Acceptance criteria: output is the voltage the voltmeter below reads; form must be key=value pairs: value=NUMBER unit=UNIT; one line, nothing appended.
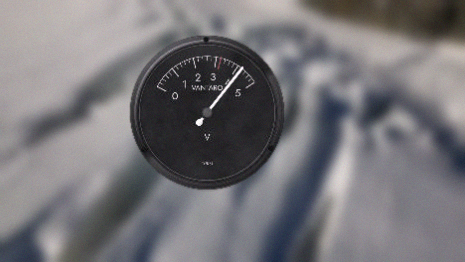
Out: value=4.2 unit=V
